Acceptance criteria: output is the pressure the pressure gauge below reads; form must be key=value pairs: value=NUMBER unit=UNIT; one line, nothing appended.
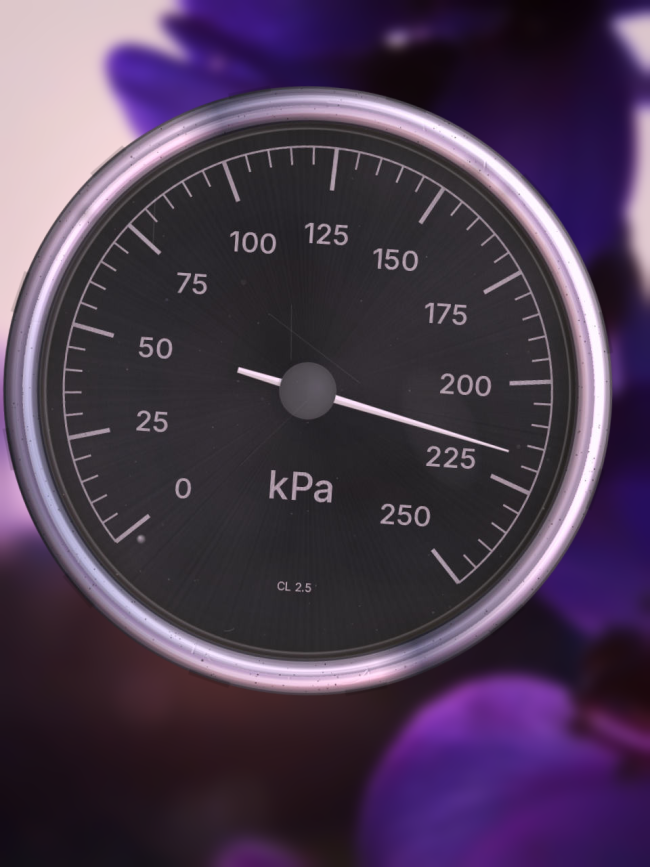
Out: value=217.5 unit=kPa
